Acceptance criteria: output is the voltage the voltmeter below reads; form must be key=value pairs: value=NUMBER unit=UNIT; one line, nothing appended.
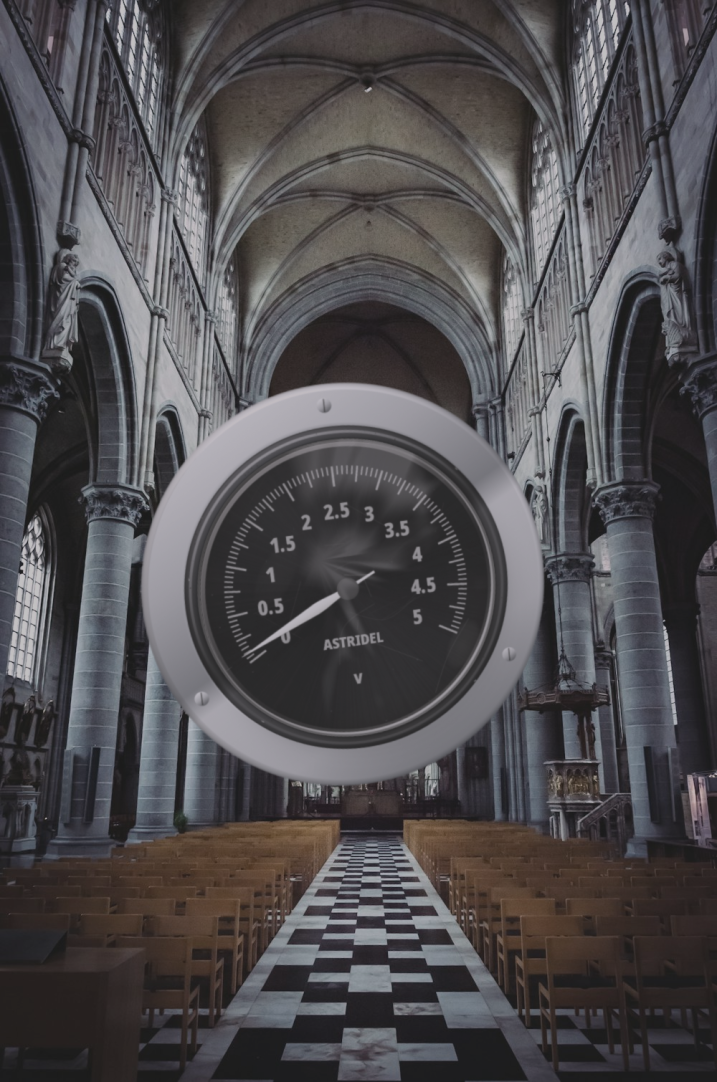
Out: value=0.1 unit=V
